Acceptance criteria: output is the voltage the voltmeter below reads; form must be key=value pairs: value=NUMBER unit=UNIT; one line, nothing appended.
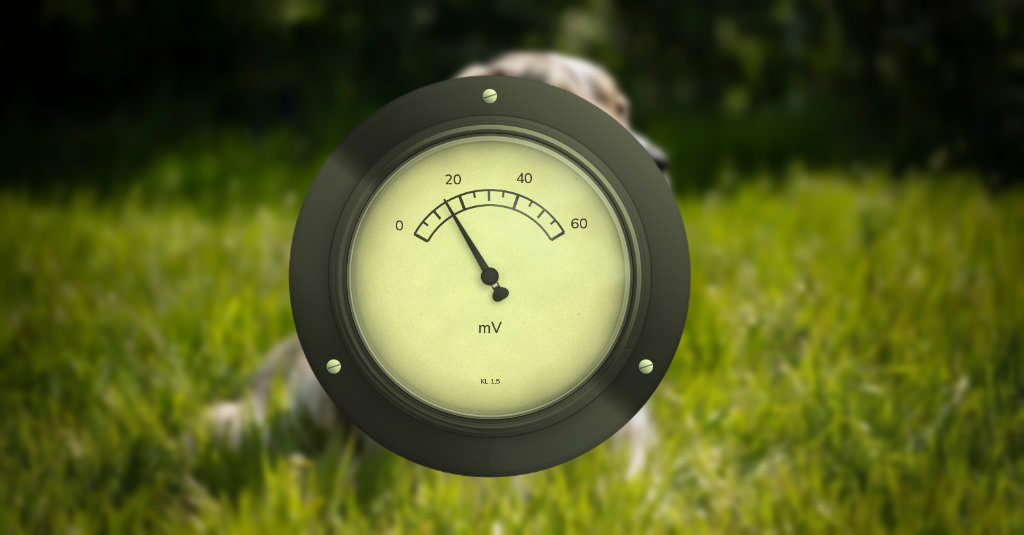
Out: value=15 unit=mV
